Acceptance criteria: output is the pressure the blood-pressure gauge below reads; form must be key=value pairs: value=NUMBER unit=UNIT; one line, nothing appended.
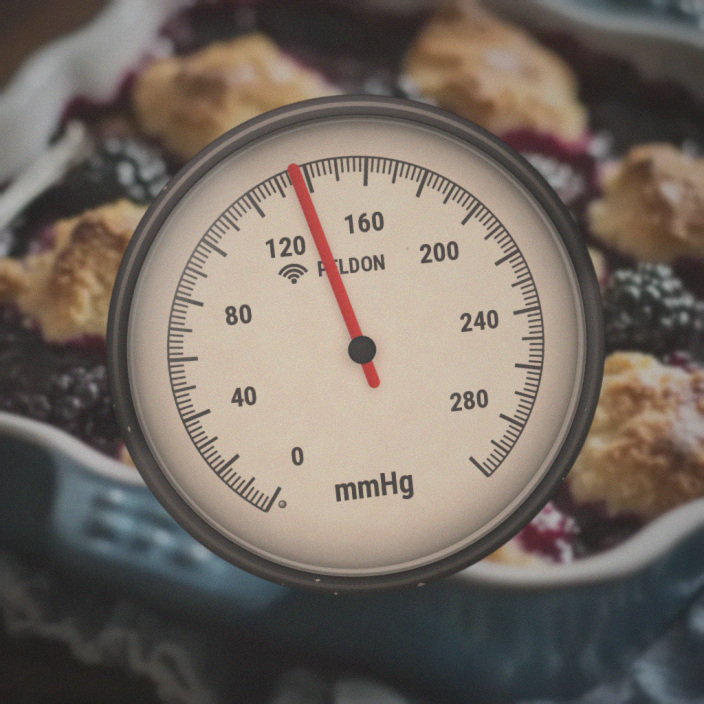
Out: value=136 unit=mmHg
